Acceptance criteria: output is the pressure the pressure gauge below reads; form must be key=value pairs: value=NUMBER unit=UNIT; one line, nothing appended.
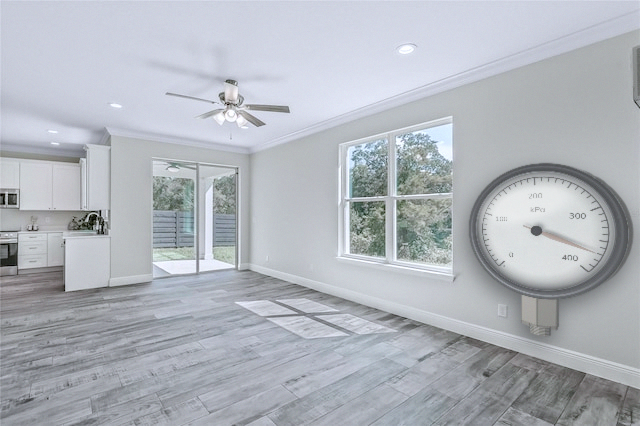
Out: value=370 unit=kPa
